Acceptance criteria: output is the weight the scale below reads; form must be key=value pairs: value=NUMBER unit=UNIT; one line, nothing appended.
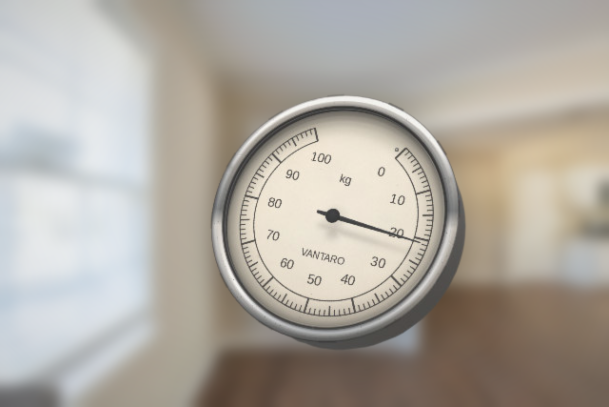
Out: value=21 unit=kg
